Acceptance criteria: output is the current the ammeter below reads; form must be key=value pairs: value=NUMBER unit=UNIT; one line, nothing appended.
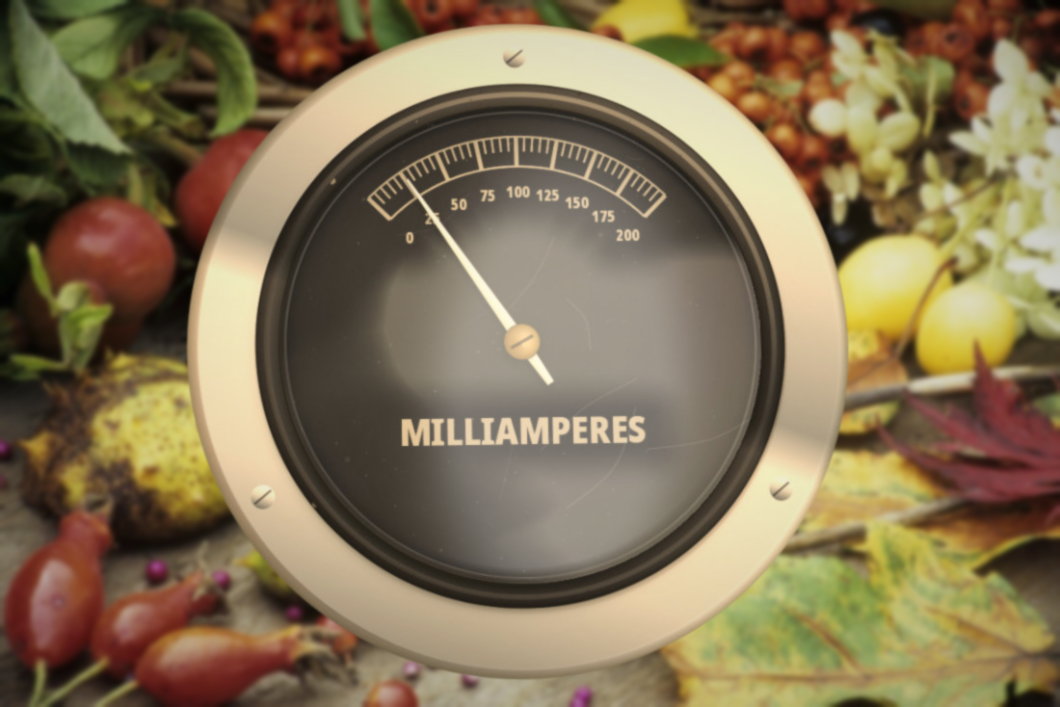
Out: value=25 unit=mA
